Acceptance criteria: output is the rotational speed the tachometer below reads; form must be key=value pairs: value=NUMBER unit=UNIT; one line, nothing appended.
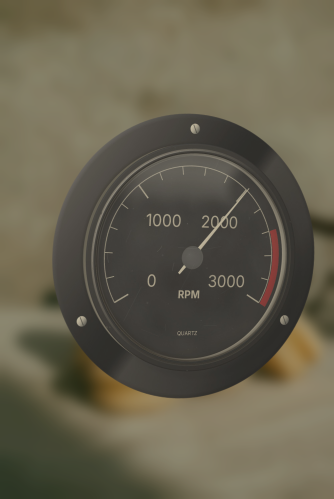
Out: value=2000 unit=rpm
